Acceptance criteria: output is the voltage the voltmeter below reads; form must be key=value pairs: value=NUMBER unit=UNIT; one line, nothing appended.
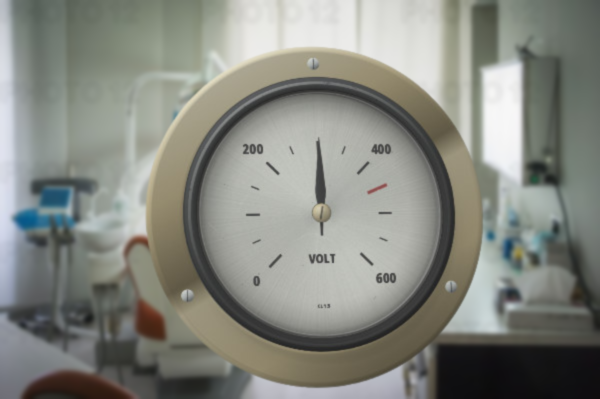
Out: value=300 unit=V
